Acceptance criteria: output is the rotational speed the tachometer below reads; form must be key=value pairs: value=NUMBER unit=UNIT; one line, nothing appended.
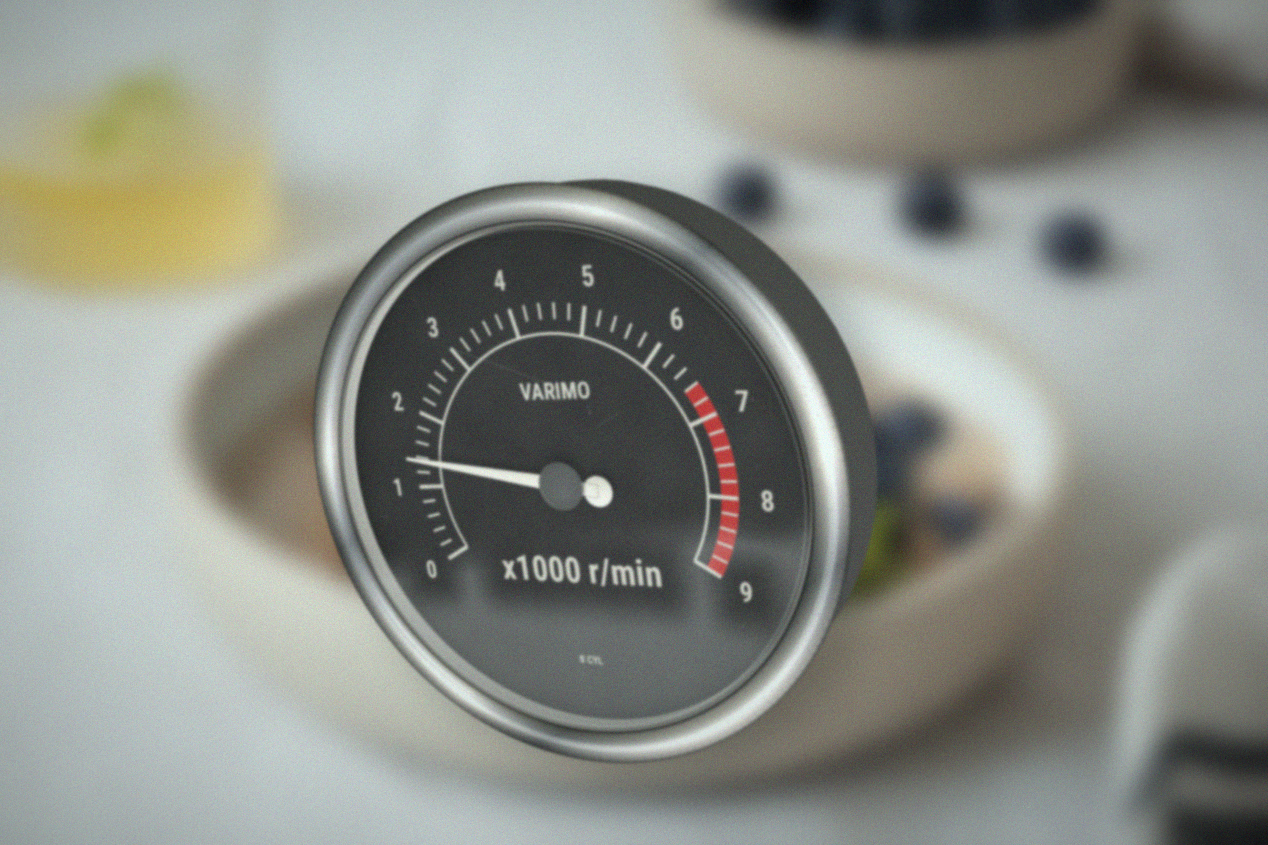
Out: value=1400 unit=rpm
